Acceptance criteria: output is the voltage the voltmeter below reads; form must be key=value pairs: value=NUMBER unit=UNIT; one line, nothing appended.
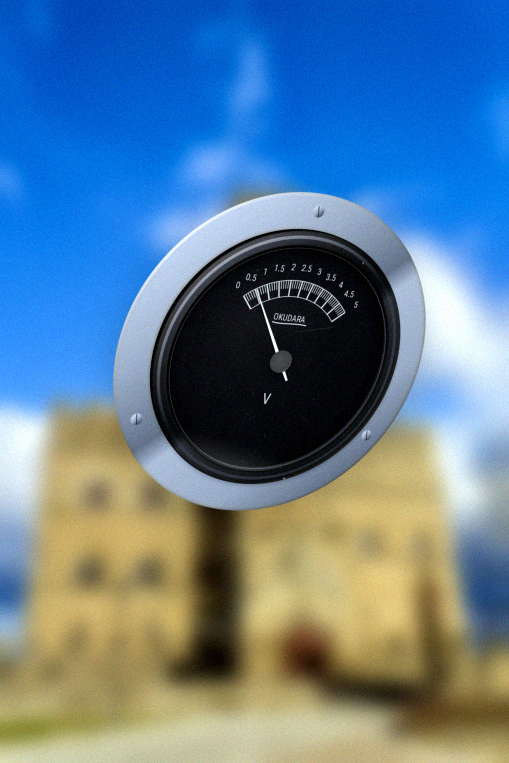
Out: value=0.5 unit=V
